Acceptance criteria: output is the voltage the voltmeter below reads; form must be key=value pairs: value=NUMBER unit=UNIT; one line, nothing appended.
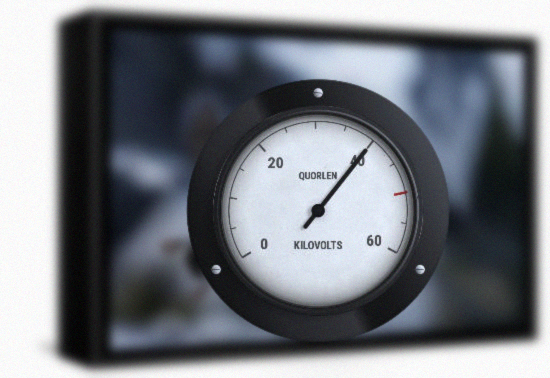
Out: value=40 unit=kV
